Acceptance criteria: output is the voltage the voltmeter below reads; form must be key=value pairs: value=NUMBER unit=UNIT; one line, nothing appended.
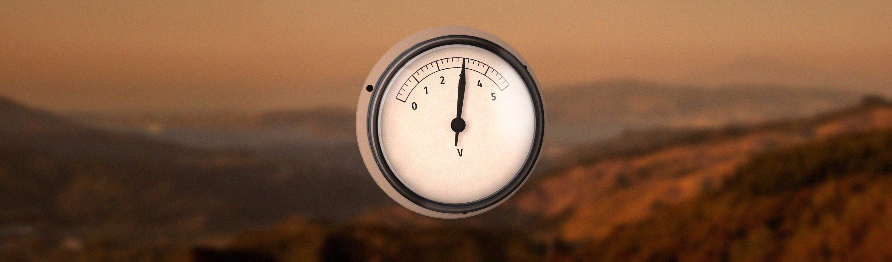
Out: value=3 unit=V
